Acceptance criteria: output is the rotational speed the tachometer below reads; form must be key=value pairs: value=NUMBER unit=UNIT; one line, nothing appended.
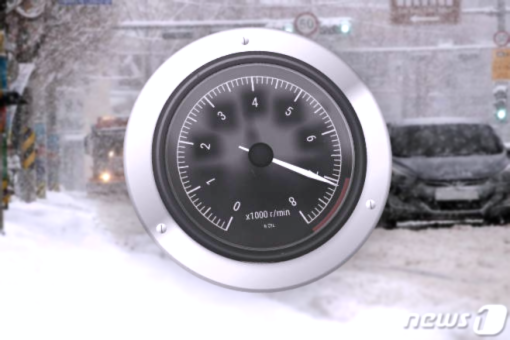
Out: value=7100 unit=rpm
